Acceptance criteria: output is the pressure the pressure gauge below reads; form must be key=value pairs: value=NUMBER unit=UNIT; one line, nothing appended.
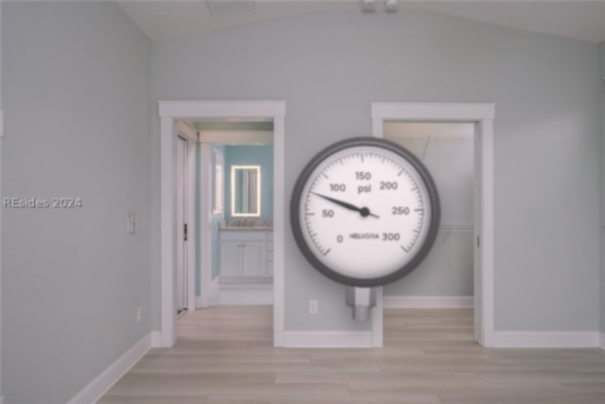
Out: value=75 unit=psi
